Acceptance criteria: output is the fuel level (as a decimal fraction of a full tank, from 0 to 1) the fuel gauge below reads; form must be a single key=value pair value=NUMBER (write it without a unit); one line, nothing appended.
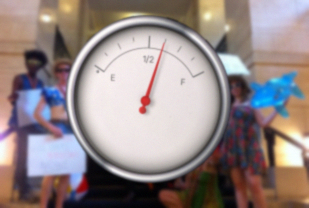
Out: value=0.625
